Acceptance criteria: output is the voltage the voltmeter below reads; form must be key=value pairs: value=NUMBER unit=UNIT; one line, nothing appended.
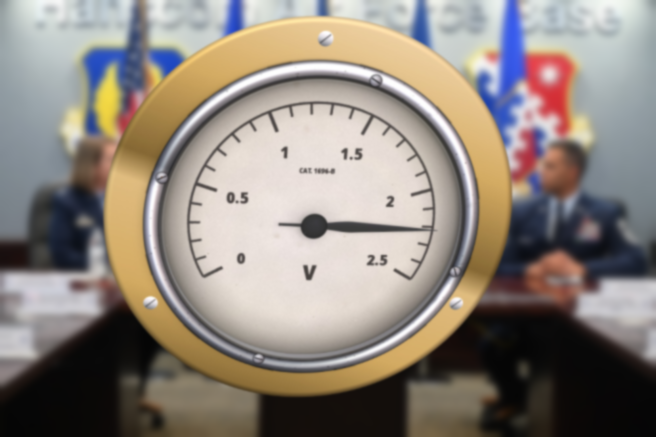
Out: value=2.2 unit=V
